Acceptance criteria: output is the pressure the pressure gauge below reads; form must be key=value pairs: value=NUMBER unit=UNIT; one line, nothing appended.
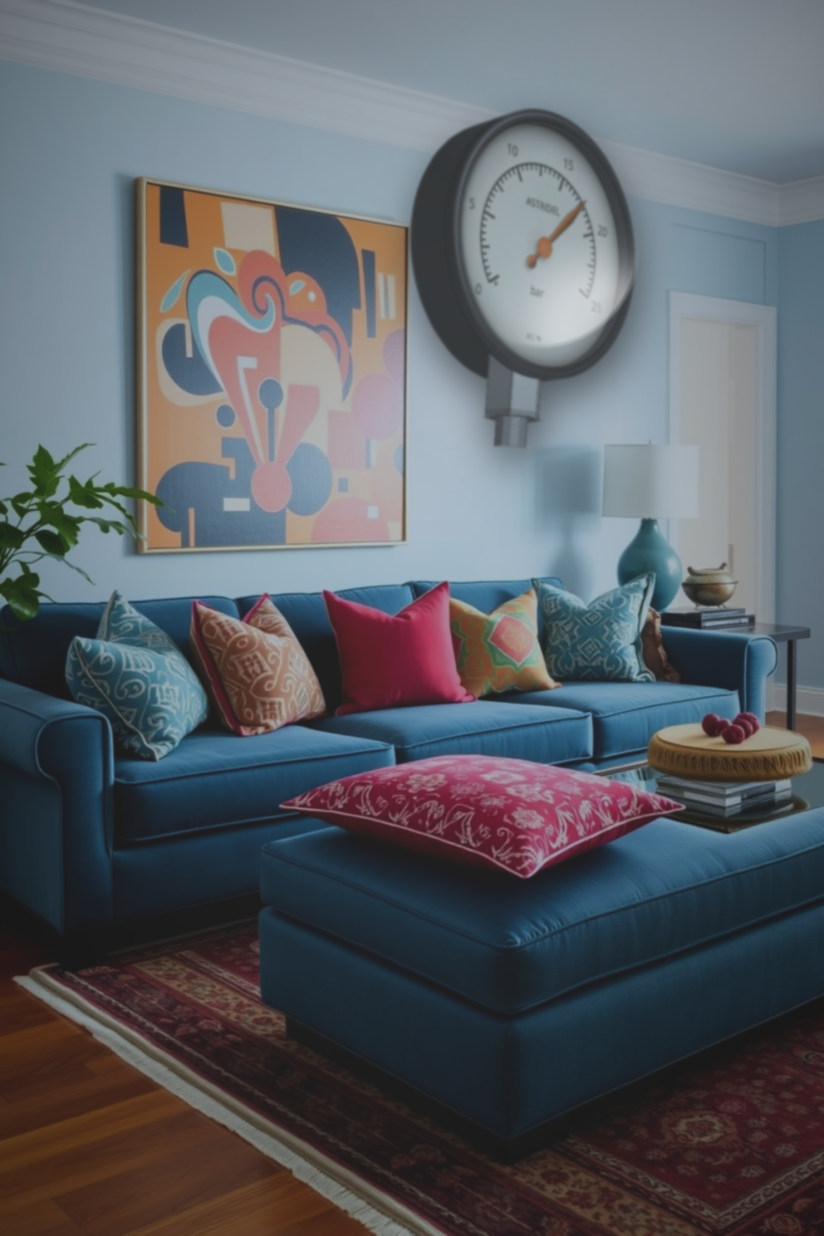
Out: value=17.5 unit=bar
